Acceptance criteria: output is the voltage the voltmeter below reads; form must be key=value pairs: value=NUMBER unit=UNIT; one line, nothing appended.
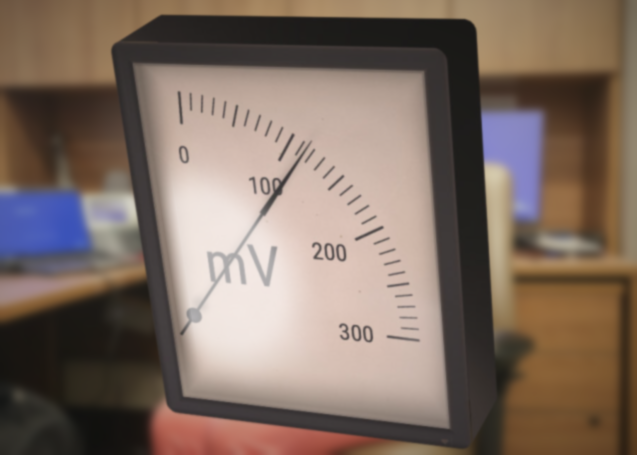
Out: value=115 unit=mV
